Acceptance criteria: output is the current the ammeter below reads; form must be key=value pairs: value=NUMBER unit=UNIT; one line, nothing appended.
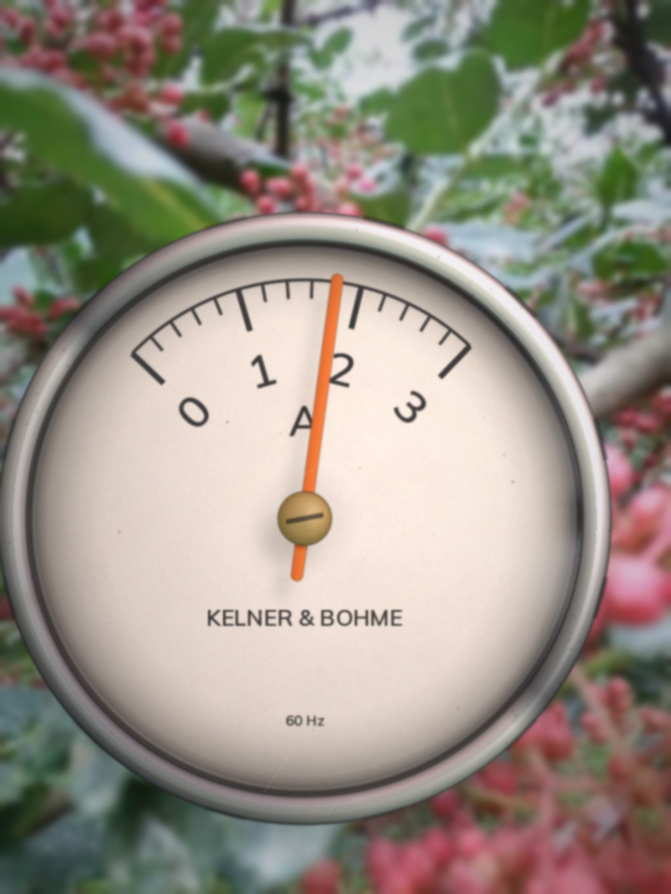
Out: value=1.8 unit=A
